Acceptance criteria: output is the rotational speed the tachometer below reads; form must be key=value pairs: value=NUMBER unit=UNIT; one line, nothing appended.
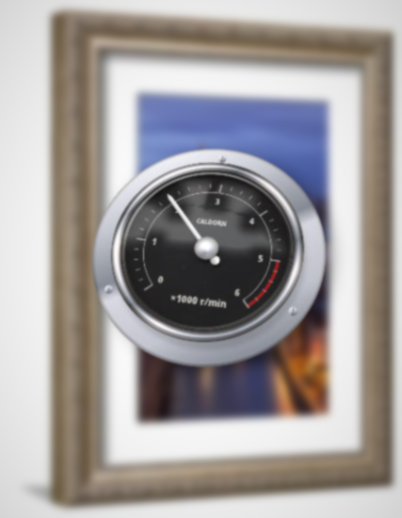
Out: value=2000 unit=rpm
